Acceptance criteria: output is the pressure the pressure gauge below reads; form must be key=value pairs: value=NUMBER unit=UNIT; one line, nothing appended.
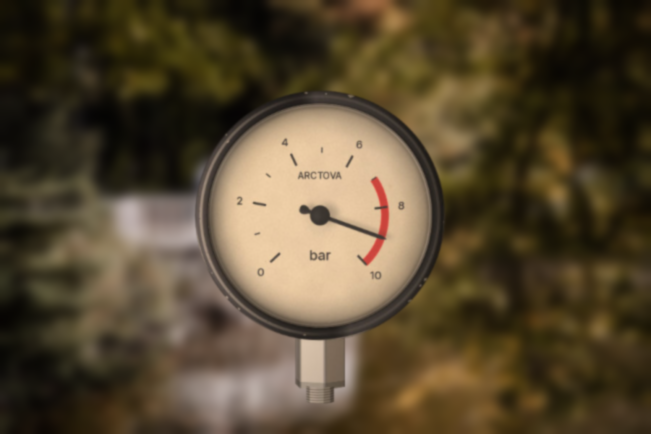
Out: value=9 unit=bar
